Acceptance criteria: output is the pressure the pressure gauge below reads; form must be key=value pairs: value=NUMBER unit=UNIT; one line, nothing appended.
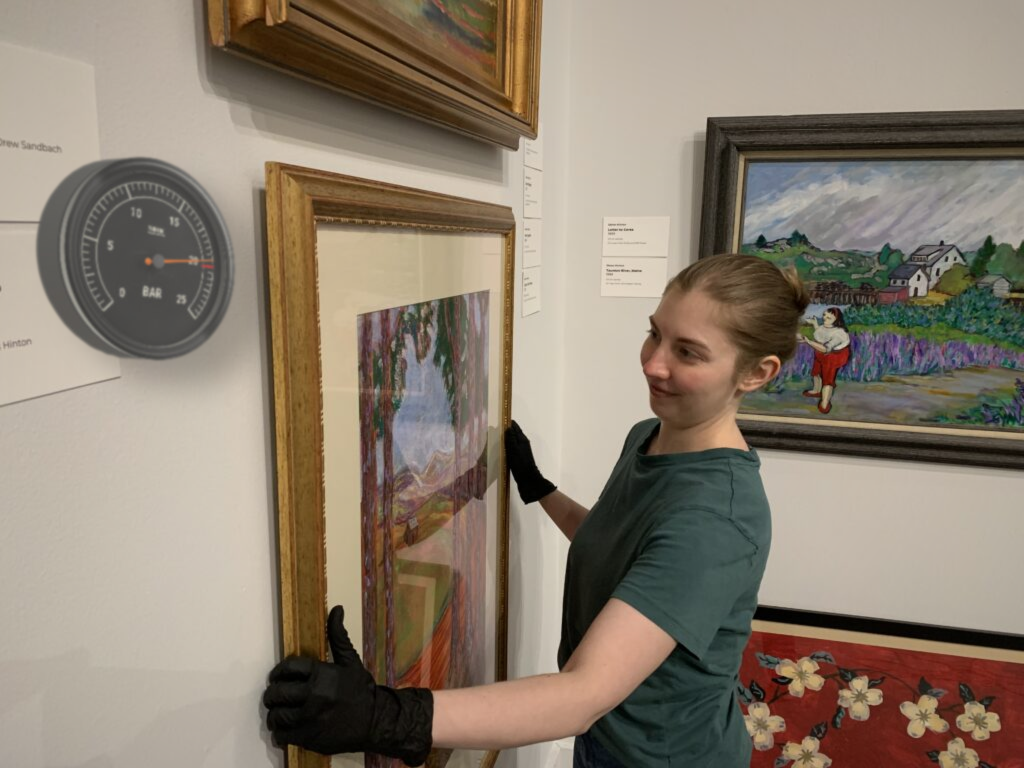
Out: value=20 unit=bar
